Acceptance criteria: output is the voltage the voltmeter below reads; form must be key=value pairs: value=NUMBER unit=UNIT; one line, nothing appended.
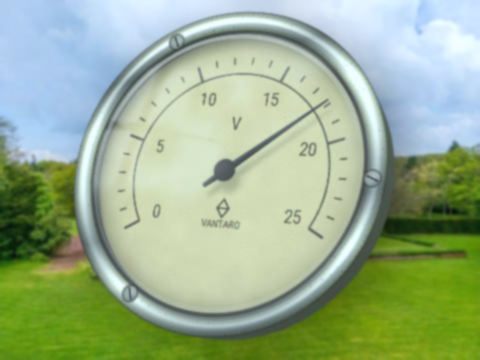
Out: value=18 unit=V
